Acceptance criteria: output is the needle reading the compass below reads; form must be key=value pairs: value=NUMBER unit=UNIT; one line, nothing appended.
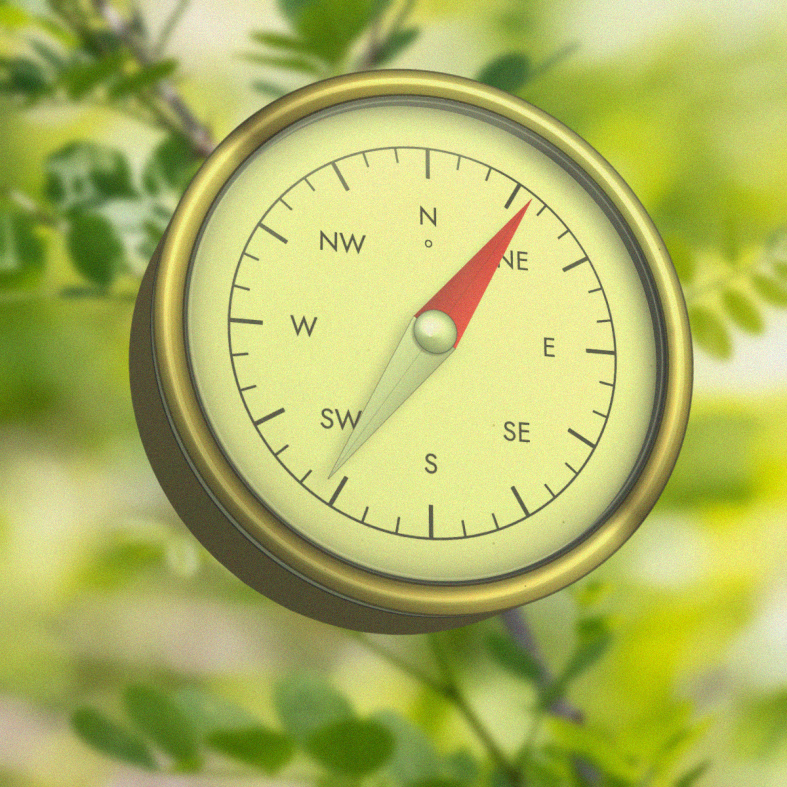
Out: value=35 unit=°
